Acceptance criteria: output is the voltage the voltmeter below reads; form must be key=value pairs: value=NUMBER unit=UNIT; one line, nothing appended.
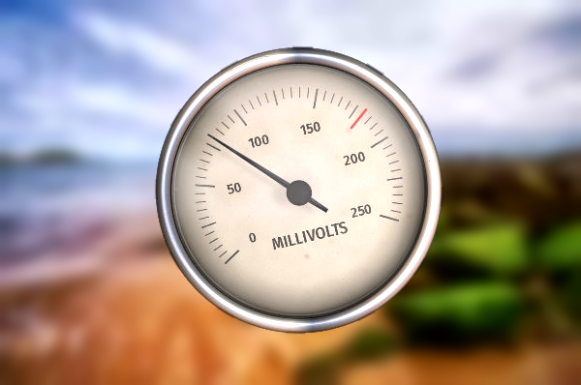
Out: value=80 unit=mV
